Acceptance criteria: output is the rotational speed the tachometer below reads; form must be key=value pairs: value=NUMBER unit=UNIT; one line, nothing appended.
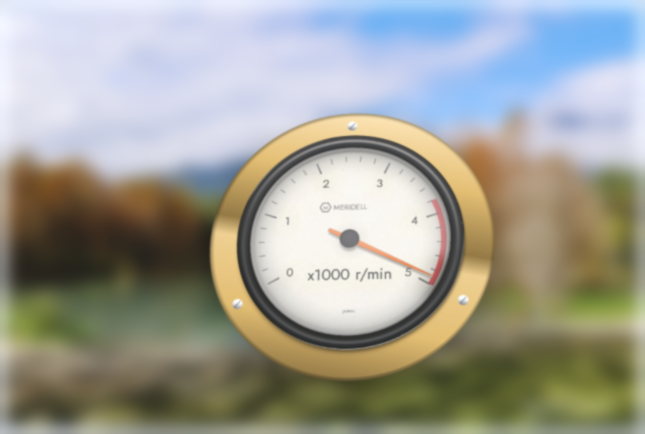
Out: value=4900 unit=rpm
